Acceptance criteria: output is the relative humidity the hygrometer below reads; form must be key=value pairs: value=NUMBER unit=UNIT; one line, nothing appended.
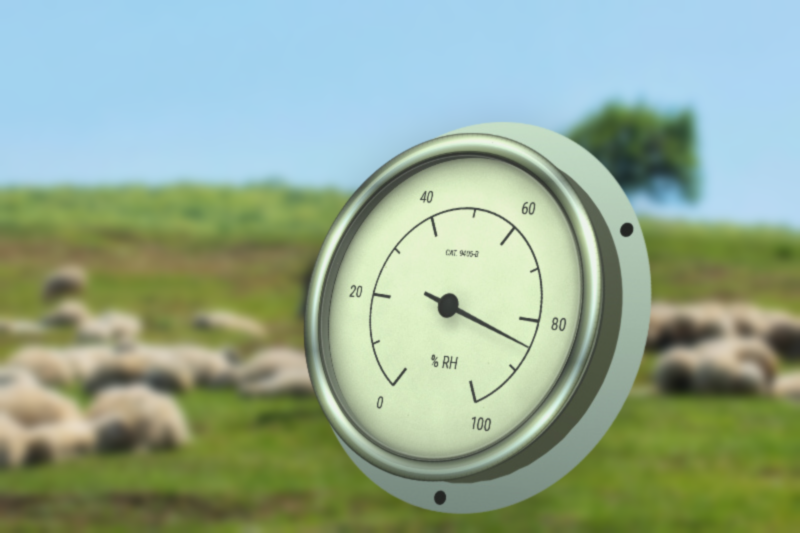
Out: value=85 unit=%
